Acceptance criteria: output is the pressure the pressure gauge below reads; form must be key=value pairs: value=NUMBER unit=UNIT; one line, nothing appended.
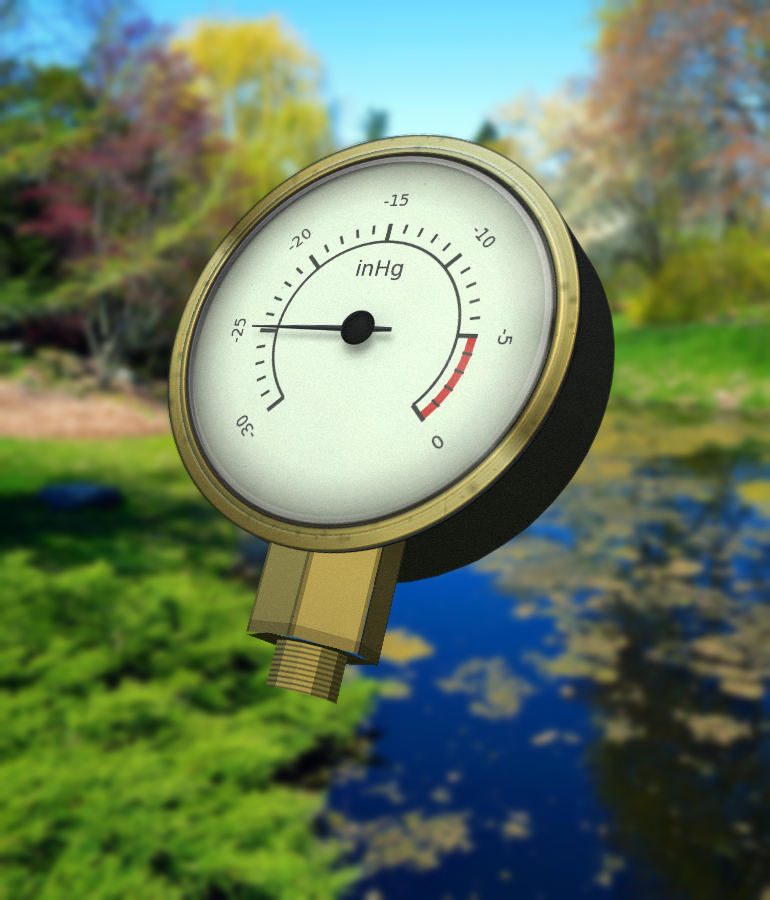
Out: value=-25 unit=inHg
